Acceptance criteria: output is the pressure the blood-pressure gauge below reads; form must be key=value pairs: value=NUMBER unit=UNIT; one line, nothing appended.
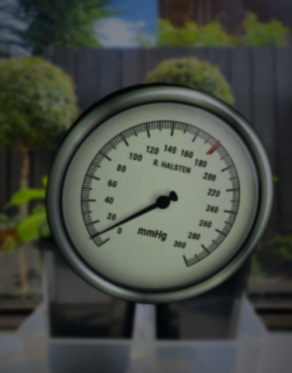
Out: value=10 unit=mmHg
